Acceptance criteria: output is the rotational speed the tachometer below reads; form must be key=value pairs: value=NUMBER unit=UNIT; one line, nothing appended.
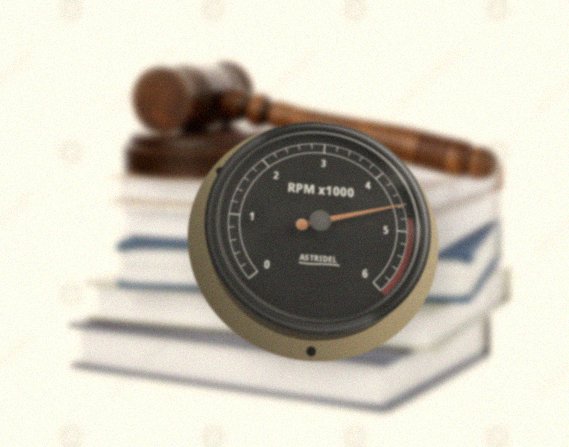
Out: value=4600 unit=rpm
